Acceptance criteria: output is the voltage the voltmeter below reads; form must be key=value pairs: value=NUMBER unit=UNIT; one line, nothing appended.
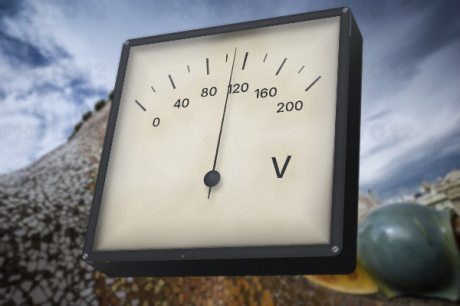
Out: value=110 unit=V
